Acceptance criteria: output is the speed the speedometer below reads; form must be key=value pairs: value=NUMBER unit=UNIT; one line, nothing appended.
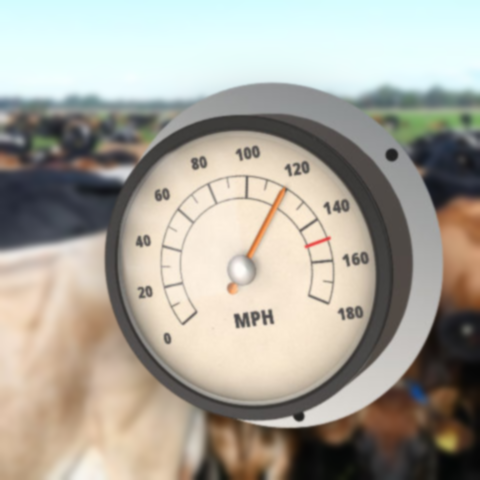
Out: value=120 unit=mph
